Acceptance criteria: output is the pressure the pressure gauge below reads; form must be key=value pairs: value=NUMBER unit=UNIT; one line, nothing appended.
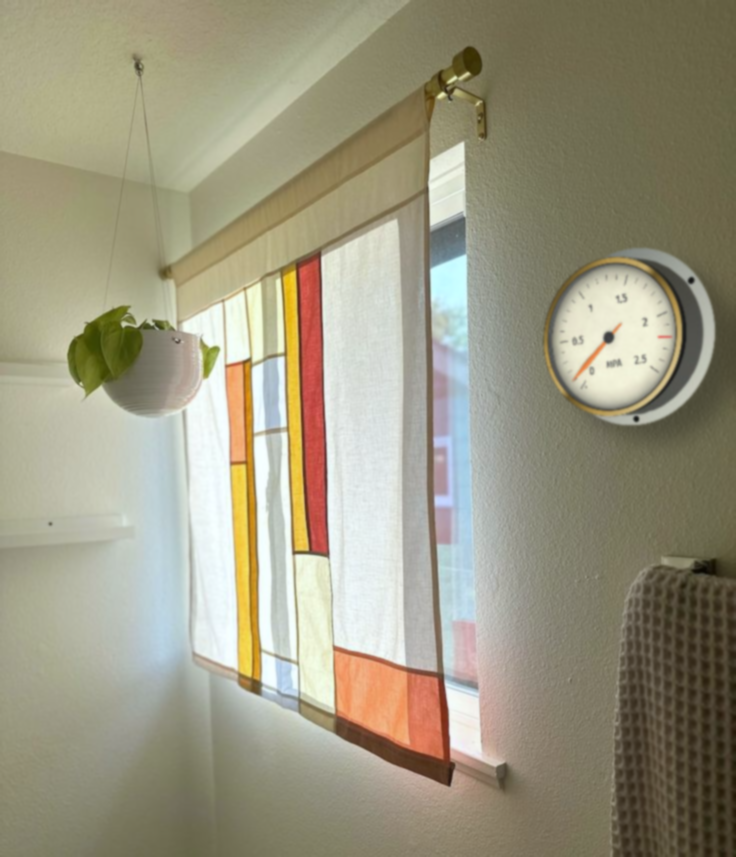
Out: value=0.1 unit=MPa
